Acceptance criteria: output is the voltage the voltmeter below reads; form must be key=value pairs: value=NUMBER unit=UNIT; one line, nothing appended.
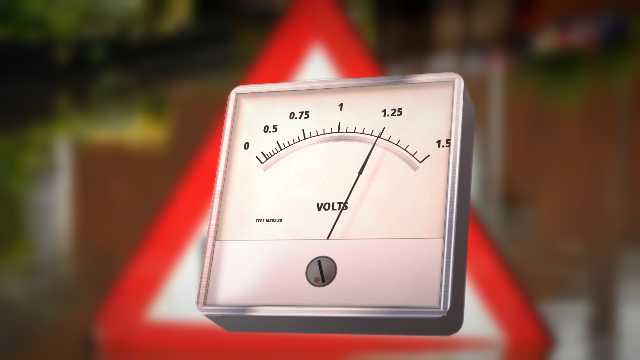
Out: value=1.25 unit=V
